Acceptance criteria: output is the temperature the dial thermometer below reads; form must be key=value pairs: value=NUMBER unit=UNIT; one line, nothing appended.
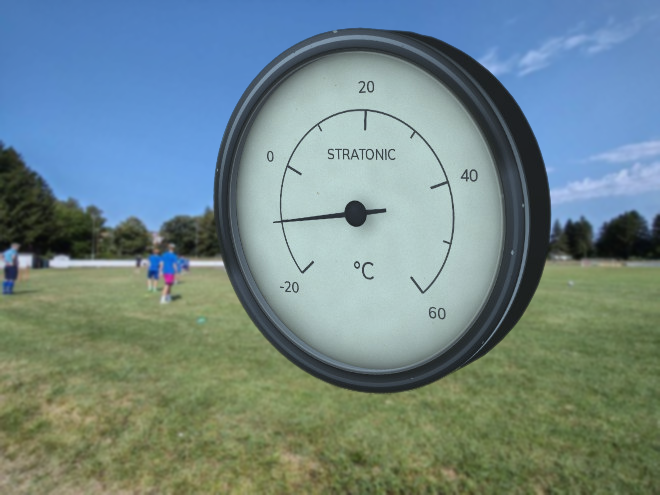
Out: value=-10 unit=°C
